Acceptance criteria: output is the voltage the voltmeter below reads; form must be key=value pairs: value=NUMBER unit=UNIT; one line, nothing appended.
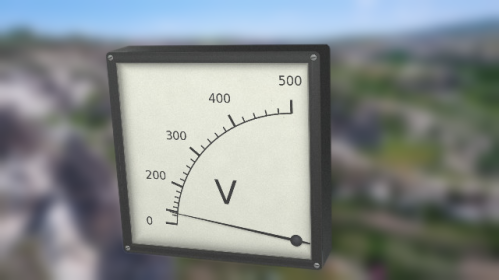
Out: value=100 unit=V
